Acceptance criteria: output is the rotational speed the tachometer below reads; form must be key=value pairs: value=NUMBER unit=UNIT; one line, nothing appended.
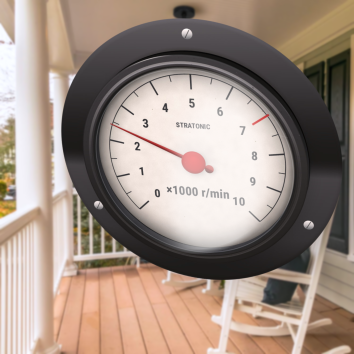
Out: value=2500 unit=rpm
